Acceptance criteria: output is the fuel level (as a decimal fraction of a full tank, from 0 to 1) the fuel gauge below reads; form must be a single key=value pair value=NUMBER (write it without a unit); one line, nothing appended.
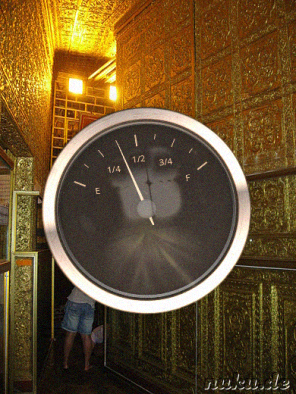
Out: value=0.375
